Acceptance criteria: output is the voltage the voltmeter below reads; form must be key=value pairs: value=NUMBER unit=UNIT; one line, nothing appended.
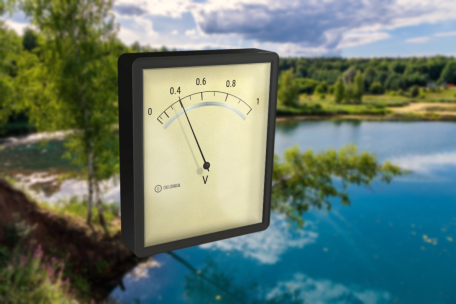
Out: value=0.4 unit=V
